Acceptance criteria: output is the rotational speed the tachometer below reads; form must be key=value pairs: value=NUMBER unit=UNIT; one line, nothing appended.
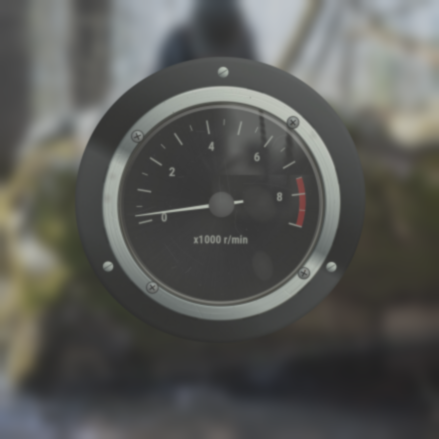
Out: value=250 unit=rpm
